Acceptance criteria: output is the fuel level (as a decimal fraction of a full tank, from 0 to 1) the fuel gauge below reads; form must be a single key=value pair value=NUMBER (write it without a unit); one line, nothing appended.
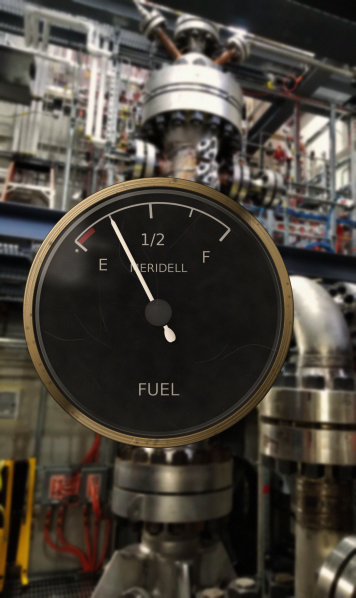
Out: value=0.25
